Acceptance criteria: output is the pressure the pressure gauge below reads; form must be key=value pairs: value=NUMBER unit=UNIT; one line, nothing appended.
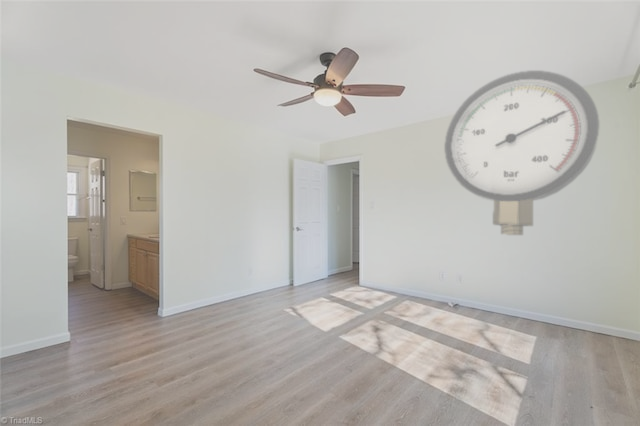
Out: value=300 unit=bar
